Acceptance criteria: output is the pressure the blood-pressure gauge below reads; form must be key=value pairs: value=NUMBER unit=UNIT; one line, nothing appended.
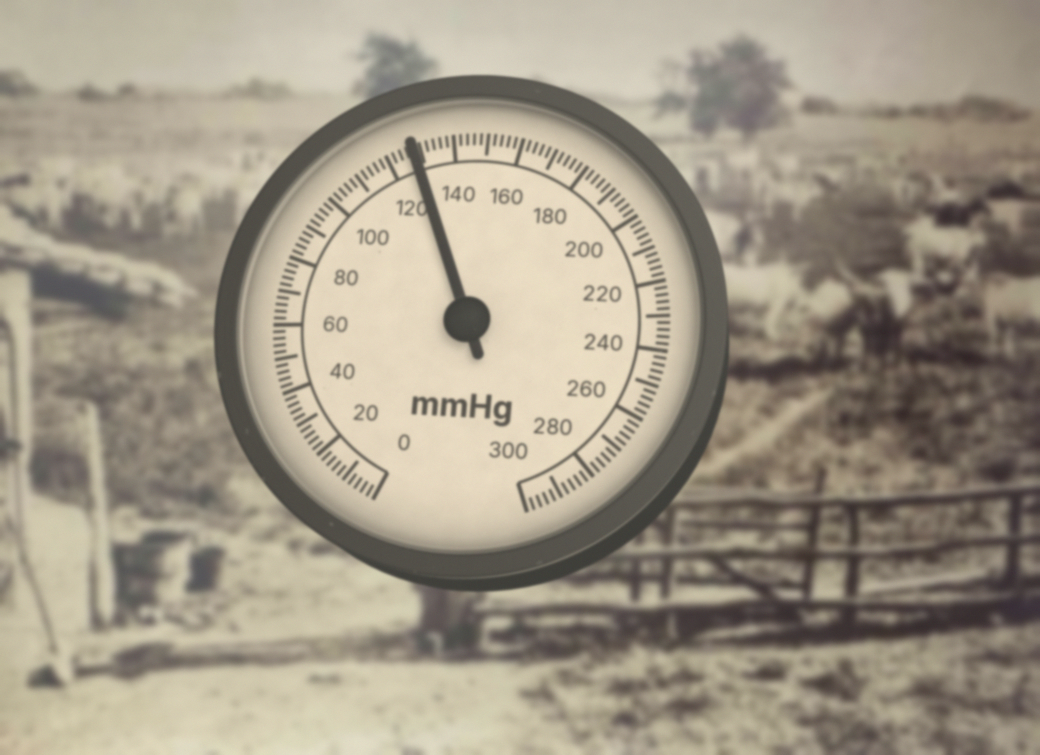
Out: value=128 unit=mmHg
